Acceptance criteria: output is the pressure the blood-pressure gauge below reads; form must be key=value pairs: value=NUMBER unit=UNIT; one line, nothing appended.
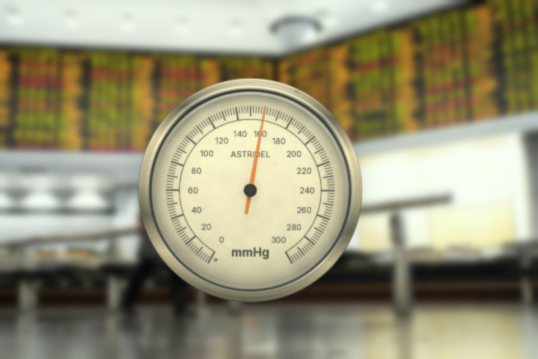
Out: value=160 unit=mmHg
